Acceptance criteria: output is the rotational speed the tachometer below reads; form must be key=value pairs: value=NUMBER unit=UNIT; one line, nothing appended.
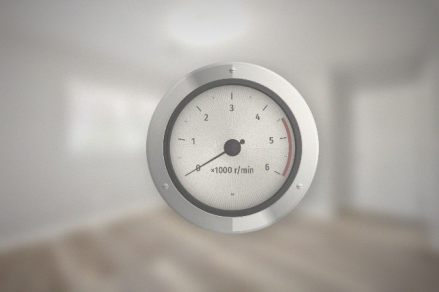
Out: value=0 unit=rpm
